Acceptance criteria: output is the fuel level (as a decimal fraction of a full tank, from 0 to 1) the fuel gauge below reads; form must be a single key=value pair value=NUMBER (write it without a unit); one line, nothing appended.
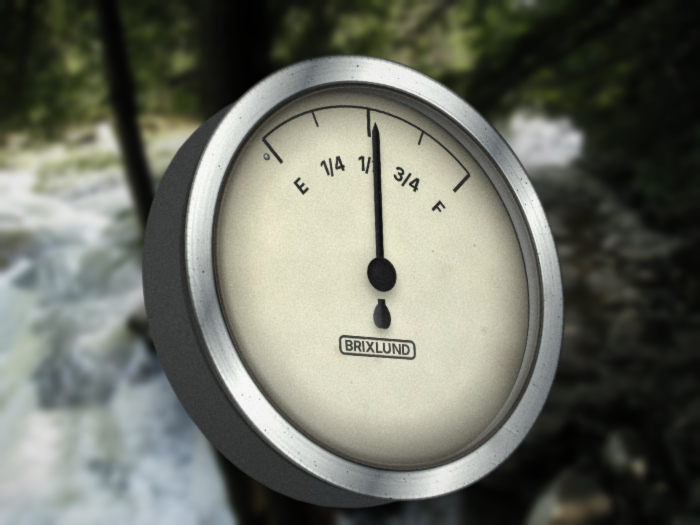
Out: value=0.5
